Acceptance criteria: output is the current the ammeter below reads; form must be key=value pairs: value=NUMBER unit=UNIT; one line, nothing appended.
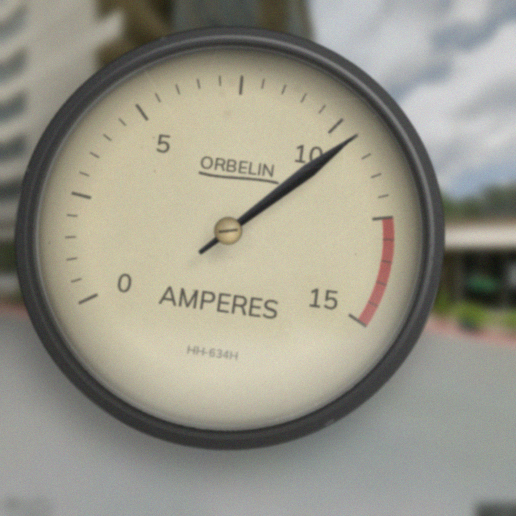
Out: value=10.5 unit=A
